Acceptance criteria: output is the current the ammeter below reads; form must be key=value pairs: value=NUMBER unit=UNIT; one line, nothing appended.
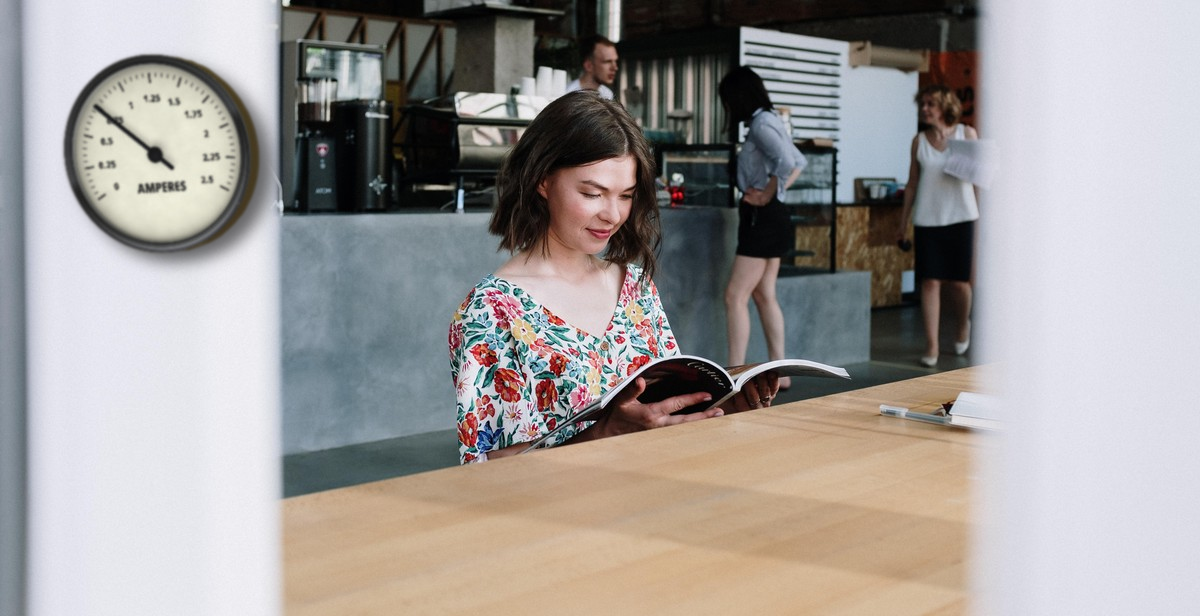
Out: value=0.75 unit=A
